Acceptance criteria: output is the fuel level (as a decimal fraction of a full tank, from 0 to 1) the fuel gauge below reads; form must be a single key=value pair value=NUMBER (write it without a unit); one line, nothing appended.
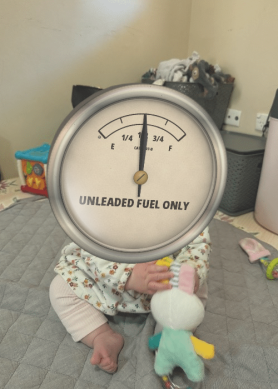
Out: value=0.5
